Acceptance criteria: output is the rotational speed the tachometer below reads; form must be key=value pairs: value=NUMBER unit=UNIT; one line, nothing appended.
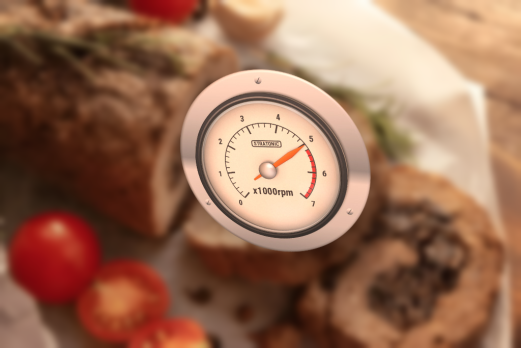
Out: value=5000 unit=rpm
